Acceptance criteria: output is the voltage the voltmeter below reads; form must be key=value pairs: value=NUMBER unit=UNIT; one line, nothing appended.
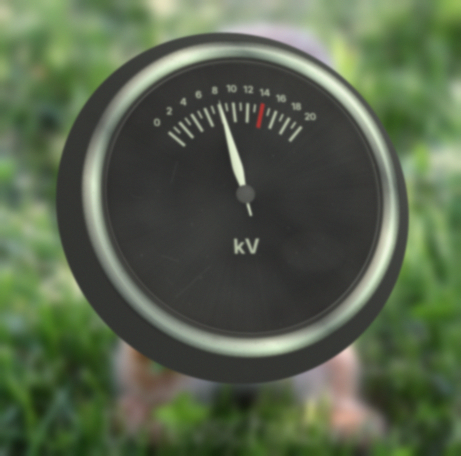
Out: value=8 unit=kV
